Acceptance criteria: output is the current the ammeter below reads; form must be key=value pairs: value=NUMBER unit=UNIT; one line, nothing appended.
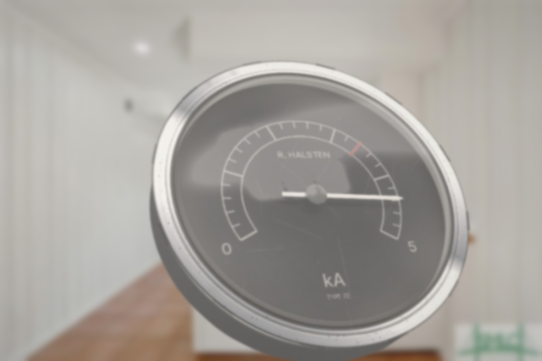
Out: value=4.4 unit=kA
